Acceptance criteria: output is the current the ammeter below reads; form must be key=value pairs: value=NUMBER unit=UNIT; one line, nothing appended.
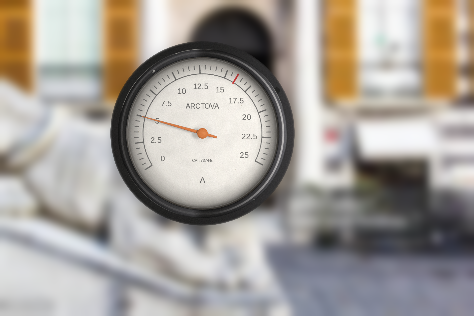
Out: value=5 unit=A
